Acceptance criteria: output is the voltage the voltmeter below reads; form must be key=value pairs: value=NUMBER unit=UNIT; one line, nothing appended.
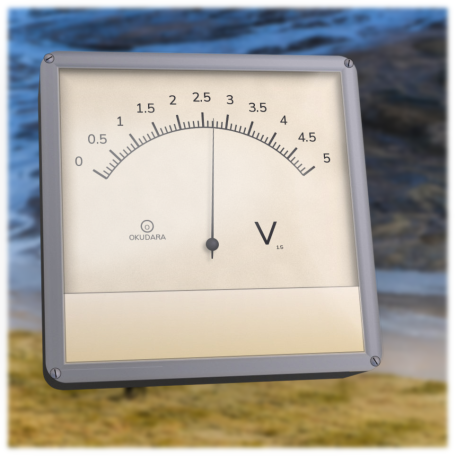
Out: value=2.7 unit=V
